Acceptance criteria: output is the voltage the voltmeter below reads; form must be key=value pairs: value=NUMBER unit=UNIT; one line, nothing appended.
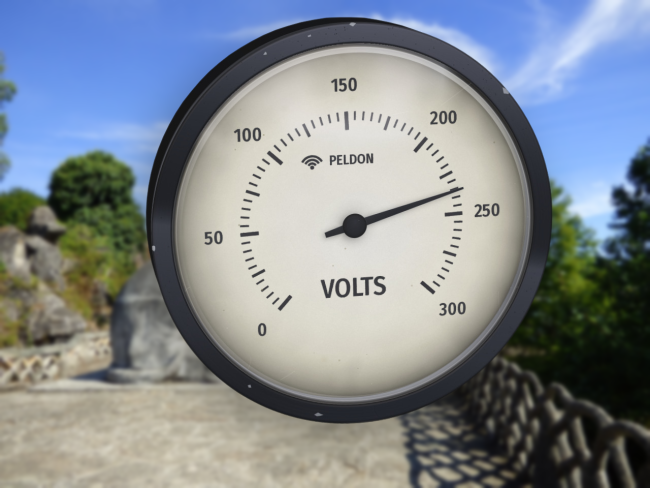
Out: value=235 unit=V
